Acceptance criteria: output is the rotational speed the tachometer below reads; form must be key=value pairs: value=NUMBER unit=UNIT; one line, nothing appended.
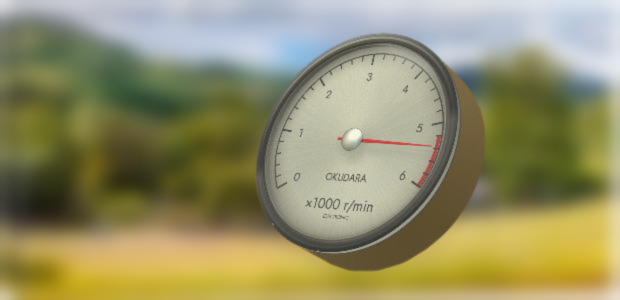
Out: value=5400 unit=rpm
